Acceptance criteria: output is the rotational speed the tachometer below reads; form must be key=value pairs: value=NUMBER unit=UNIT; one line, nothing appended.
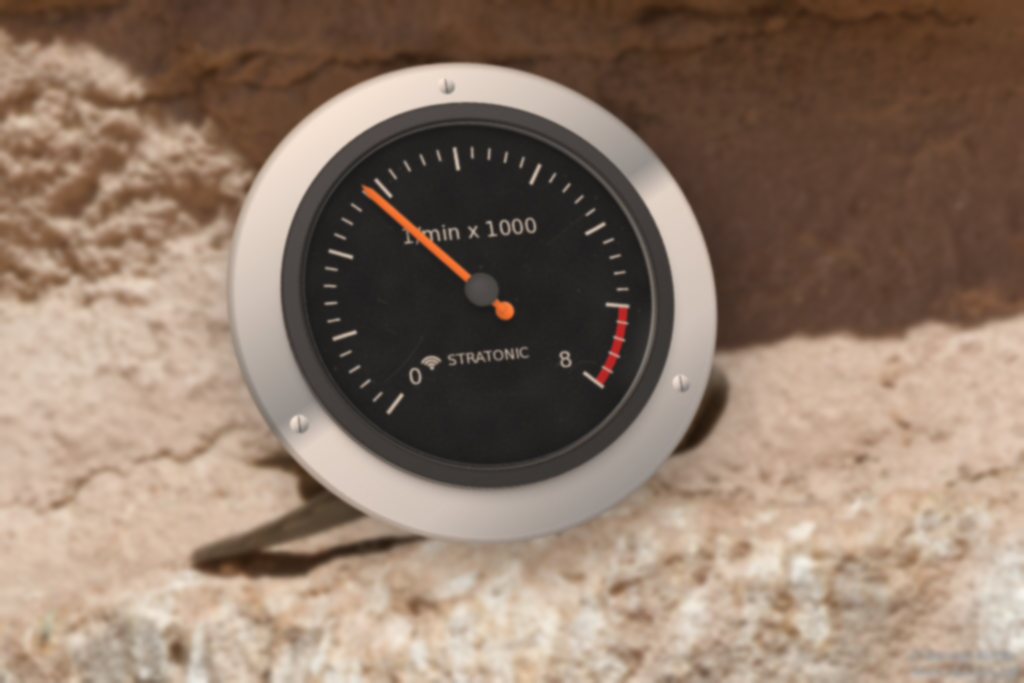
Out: value=2800 unit=rpm
